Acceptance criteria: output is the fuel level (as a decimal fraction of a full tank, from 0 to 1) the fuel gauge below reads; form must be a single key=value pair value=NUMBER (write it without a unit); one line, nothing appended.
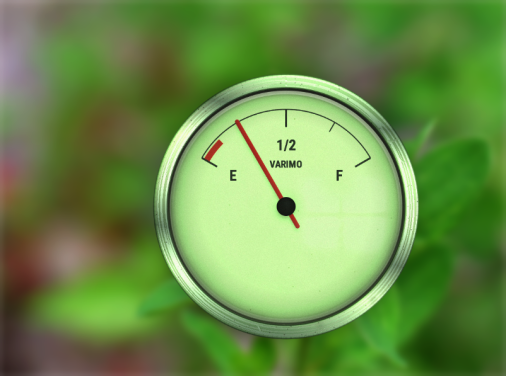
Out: value=0.25
